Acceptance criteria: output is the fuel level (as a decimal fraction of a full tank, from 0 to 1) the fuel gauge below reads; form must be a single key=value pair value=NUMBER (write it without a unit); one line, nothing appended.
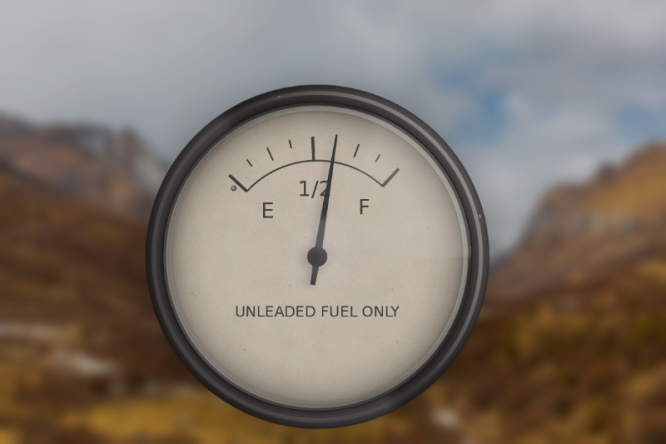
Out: value=0.625
